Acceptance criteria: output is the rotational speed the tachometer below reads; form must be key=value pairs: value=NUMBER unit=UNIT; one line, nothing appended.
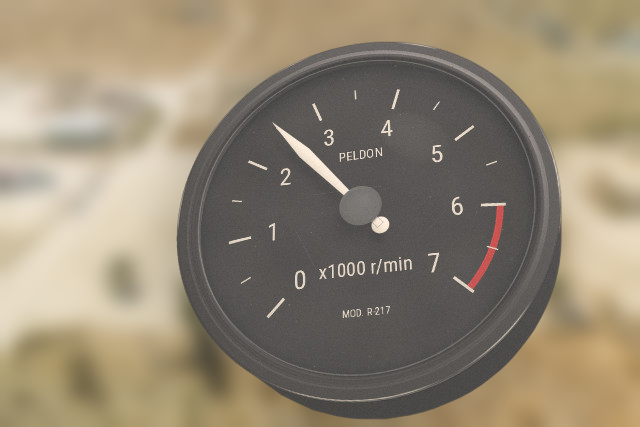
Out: value=2500 unit=rpm
